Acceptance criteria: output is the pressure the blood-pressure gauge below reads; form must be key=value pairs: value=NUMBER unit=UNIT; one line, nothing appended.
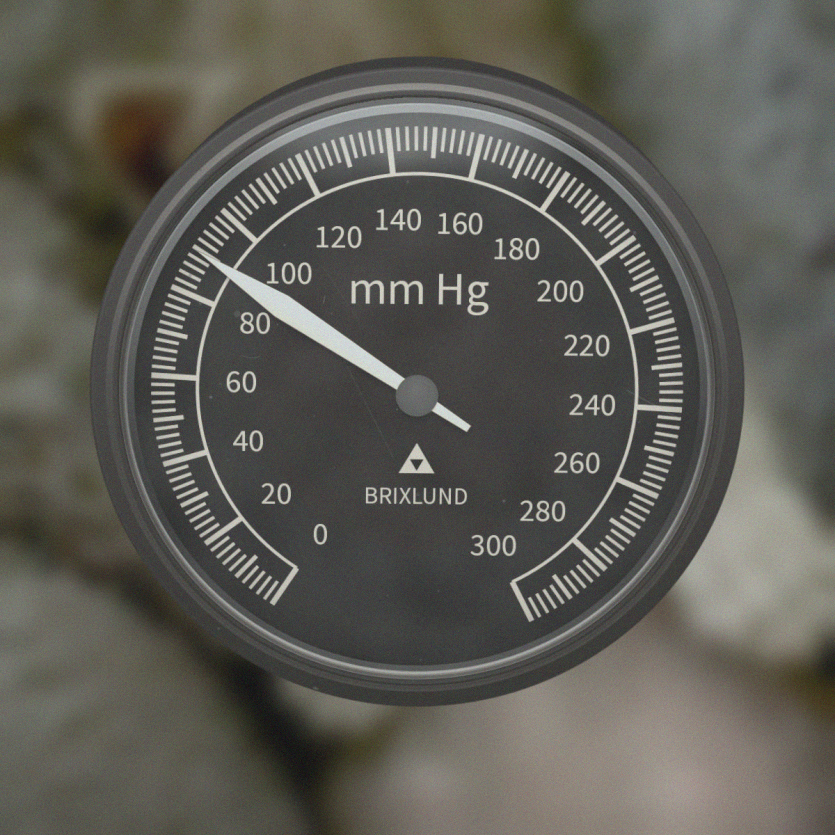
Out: value=90 unit=mmHg
